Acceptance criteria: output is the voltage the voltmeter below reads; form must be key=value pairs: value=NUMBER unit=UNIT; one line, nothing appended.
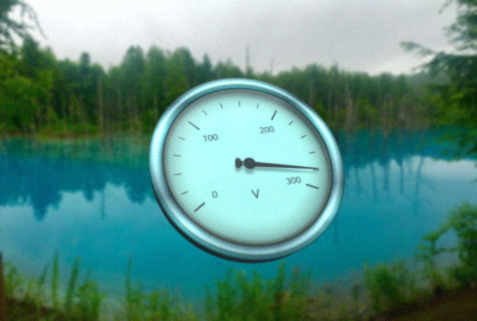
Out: value=280 unit=V
